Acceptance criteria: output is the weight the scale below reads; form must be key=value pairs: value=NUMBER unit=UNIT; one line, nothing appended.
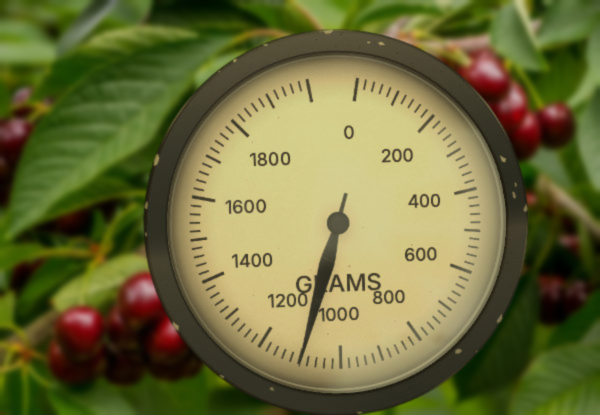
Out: value=1100 unit=g
